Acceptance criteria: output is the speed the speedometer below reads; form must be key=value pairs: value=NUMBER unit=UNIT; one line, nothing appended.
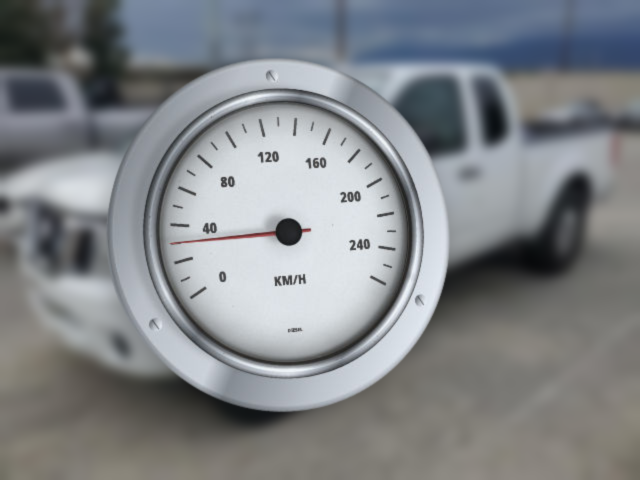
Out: value=30 unit=km/h
